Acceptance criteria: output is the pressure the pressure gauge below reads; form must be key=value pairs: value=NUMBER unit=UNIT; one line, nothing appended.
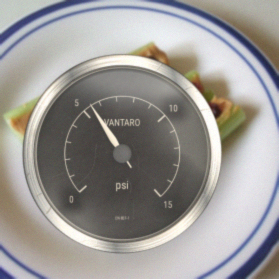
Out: value=5.5 unit=psi
